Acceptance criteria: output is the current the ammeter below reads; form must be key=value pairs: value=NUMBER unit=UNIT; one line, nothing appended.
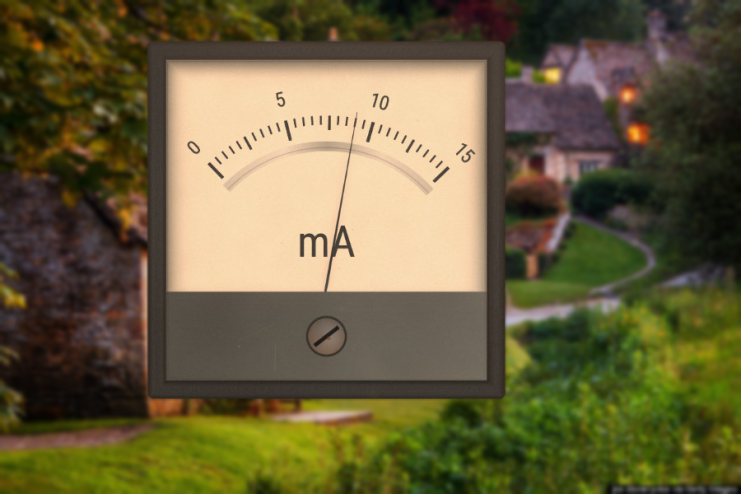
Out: value=9 unit=mA
